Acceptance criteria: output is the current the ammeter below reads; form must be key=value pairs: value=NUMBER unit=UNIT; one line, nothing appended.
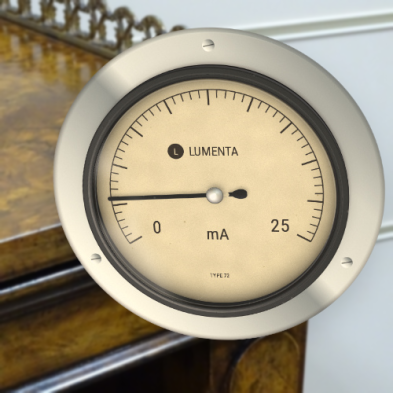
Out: value=3 unit=mA
